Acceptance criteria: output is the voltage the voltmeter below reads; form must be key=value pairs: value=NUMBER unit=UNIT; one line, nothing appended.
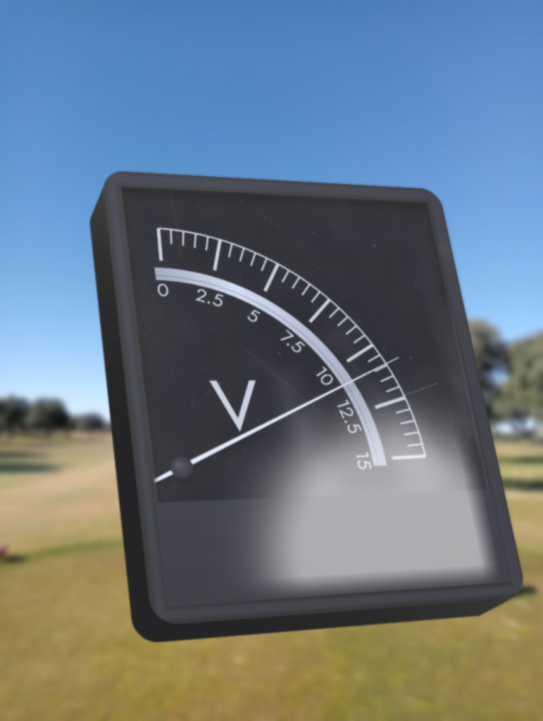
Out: value=11 unit=V
